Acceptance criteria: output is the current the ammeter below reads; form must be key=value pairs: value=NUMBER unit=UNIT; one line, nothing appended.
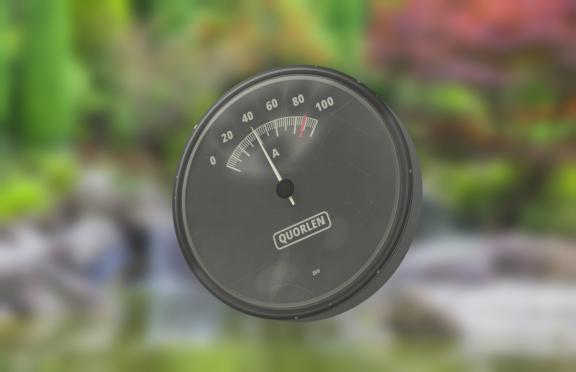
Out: value=40 unit=A
